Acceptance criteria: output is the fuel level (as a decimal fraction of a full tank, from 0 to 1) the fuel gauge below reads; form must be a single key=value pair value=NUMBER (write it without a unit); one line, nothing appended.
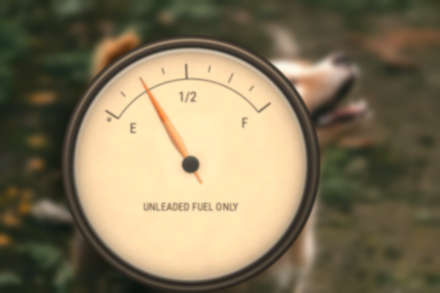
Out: value=0.25
